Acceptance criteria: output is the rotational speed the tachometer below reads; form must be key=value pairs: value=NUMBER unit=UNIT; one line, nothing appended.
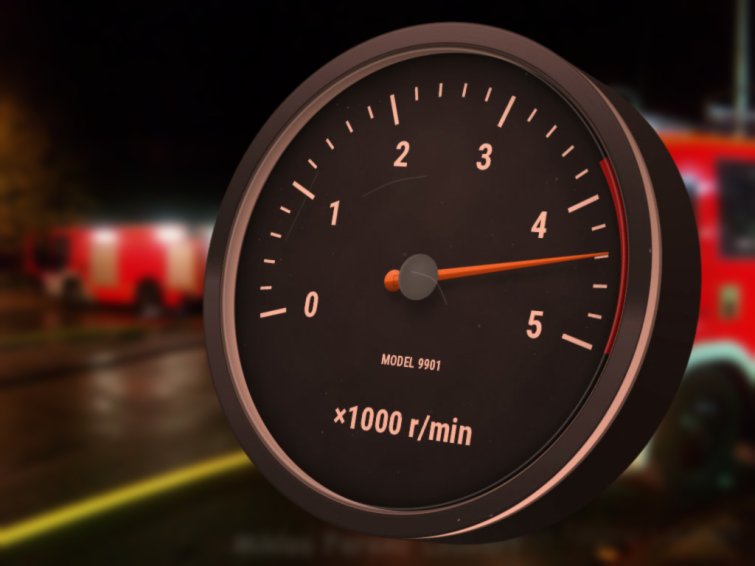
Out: value=4400 unit=rpm
